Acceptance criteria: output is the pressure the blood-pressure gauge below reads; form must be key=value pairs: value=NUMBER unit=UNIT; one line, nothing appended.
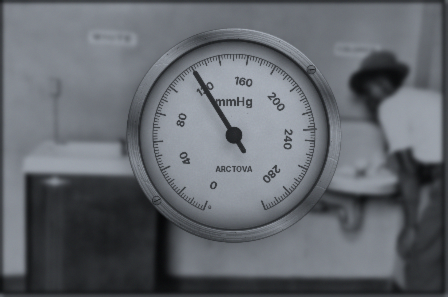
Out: value=120 unit=mmHg
